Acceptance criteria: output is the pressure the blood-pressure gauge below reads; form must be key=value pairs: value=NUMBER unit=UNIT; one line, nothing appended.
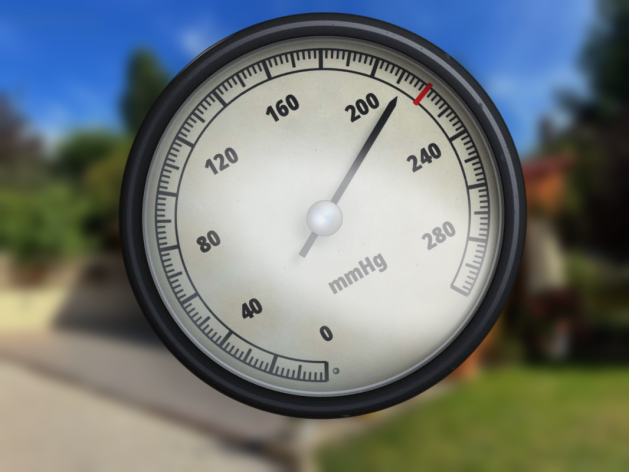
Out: value=212 unit=mmHg
